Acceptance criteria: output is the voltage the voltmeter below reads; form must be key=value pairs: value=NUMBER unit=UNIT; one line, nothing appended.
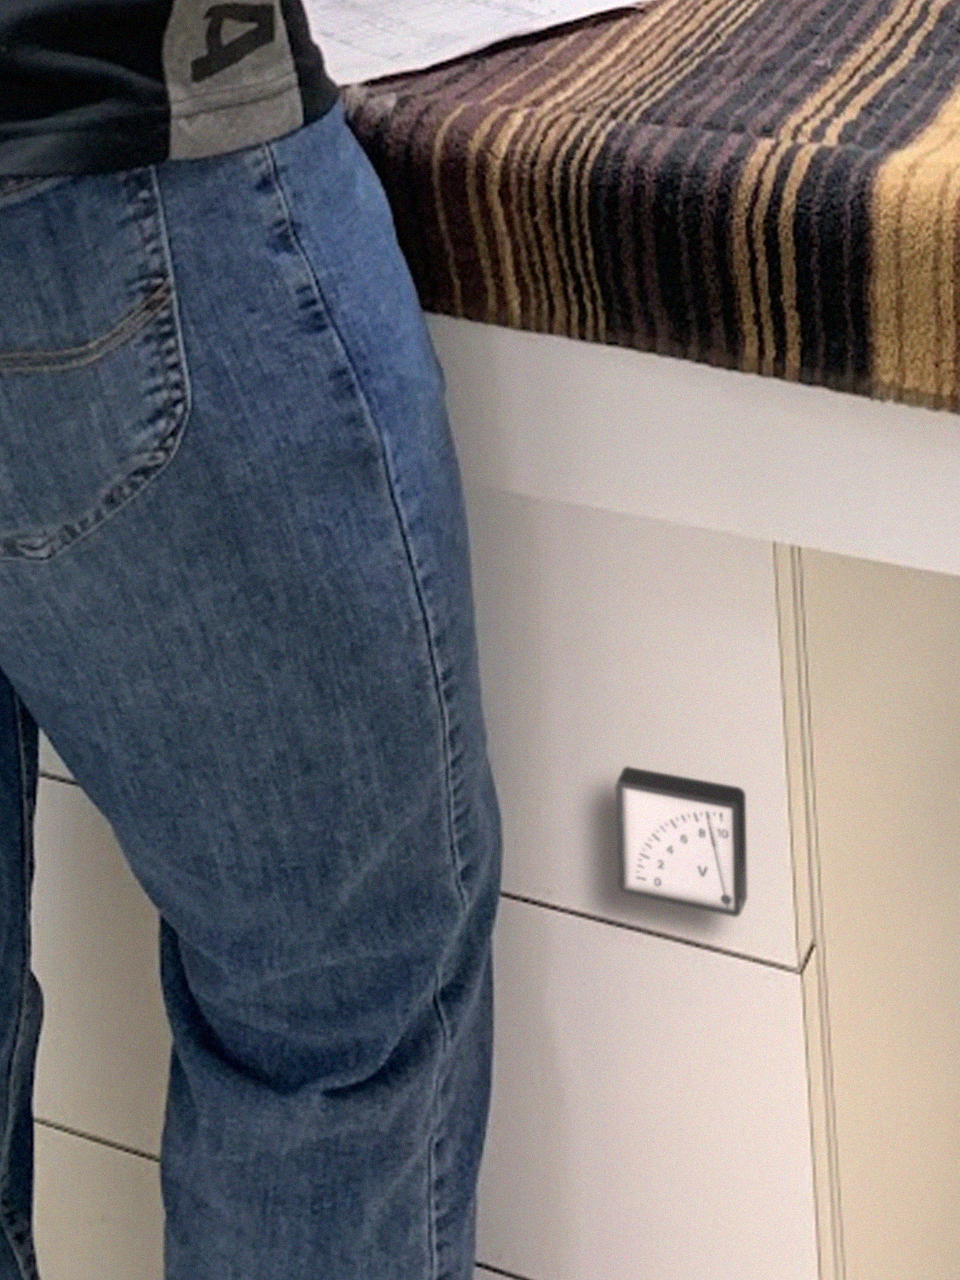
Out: value=9 unit=V
